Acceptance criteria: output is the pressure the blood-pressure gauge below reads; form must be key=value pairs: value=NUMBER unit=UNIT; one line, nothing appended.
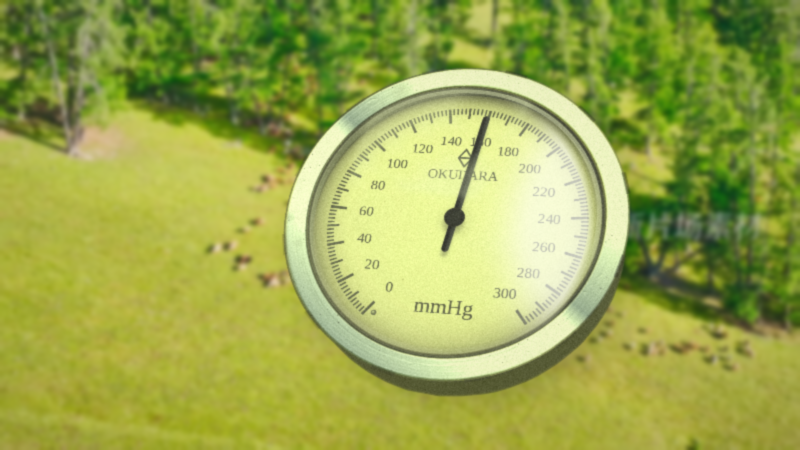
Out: value=160 unit=mmHg
